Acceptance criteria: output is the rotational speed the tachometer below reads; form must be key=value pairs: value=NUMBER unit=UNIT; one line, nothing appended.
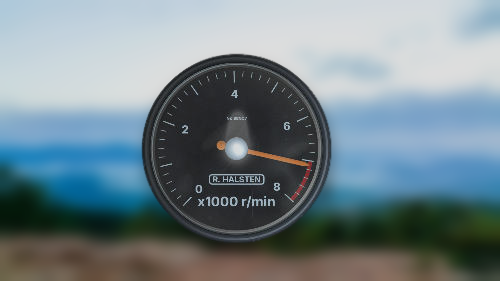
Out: value=7100 unit=rpm
